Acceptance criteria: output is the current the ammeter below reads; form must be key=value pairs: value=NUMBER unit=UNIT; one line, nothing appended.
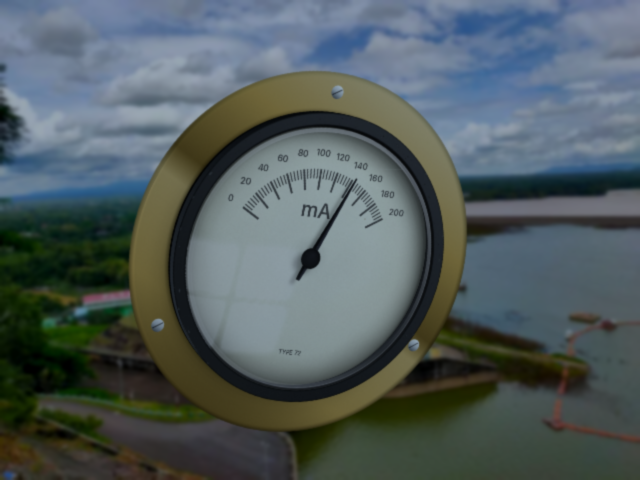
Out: value=140 unit=mA
